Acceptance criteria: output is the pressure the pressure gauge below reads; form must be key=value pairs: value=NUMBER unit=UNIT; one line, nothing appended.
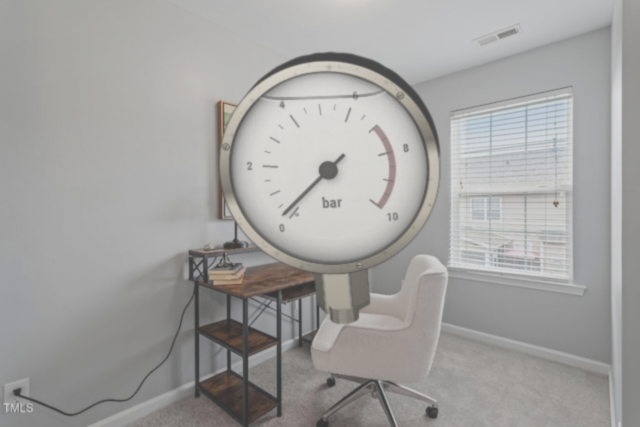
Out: value=0.25 unit=bar
